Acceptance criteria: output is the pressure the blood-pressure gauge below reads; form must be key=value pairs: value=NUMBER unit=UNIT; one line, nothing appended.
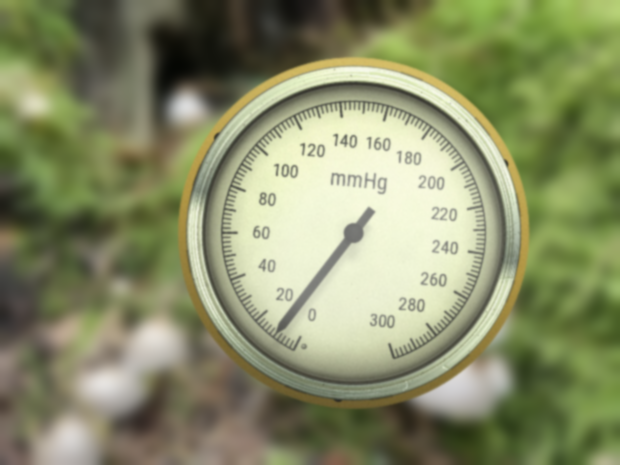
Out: value=10 unit=mmHg
